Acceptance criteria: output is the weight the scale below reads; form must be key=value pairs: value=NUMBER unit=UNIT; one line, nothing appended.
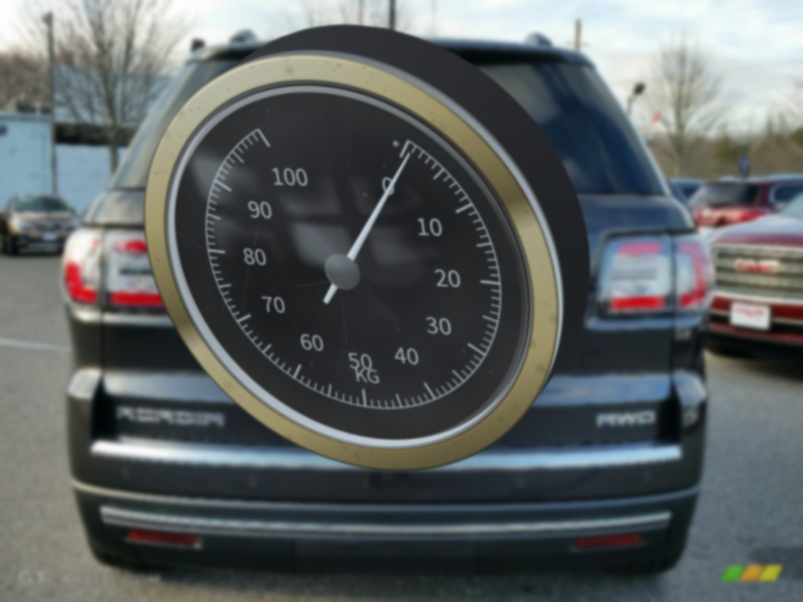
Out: value=1 unit=kg
